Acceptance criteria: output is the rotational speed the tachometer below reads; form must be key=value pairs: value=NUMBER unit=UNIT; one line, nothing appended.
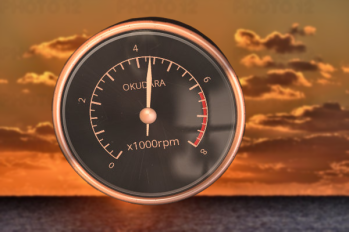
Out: value=4375 unit=rpm
